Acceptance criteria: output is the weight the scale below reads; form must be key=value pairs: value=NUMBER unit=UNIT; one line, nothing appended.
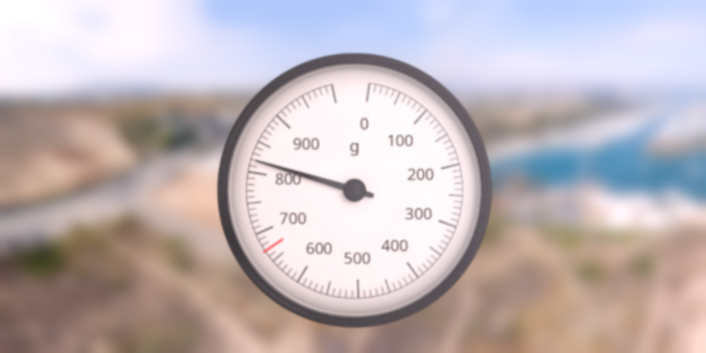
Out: value=820 unit=g
